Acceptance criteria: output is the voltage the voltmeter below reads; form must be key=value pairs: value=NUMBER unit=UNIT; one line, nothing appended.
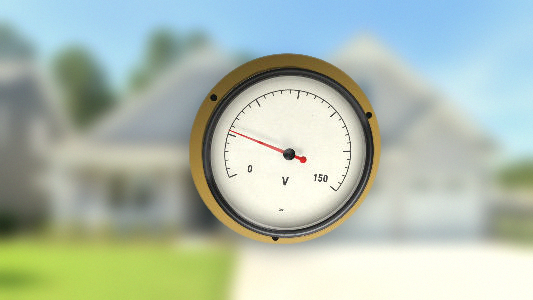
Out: value=27.5 unit=V
